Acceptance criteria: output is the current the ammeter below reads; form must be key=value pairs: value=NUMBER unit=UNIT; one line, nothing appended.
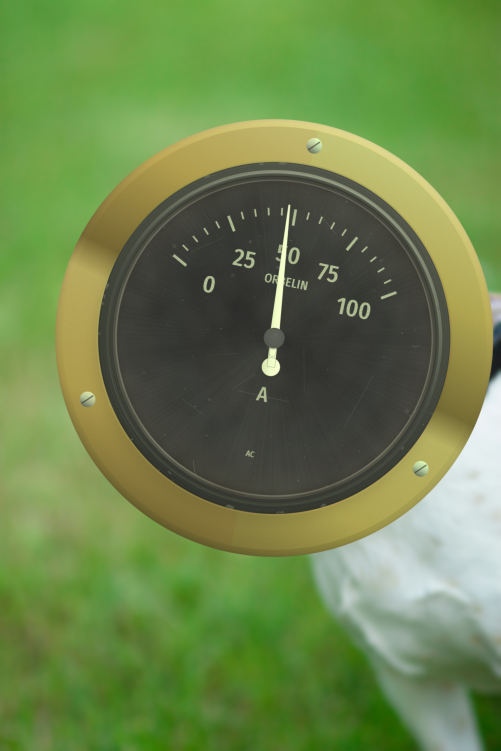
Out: value=47.5 unit=A
